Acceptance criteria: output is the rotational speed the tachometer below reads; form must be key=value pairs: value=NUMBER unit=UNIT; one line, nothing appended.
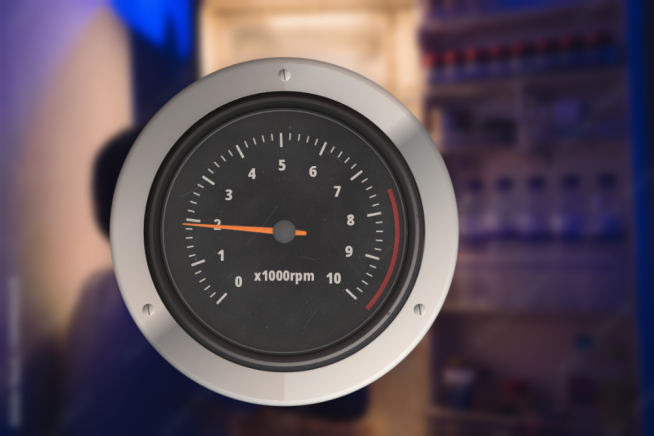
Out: value=1900 unit=rpm
